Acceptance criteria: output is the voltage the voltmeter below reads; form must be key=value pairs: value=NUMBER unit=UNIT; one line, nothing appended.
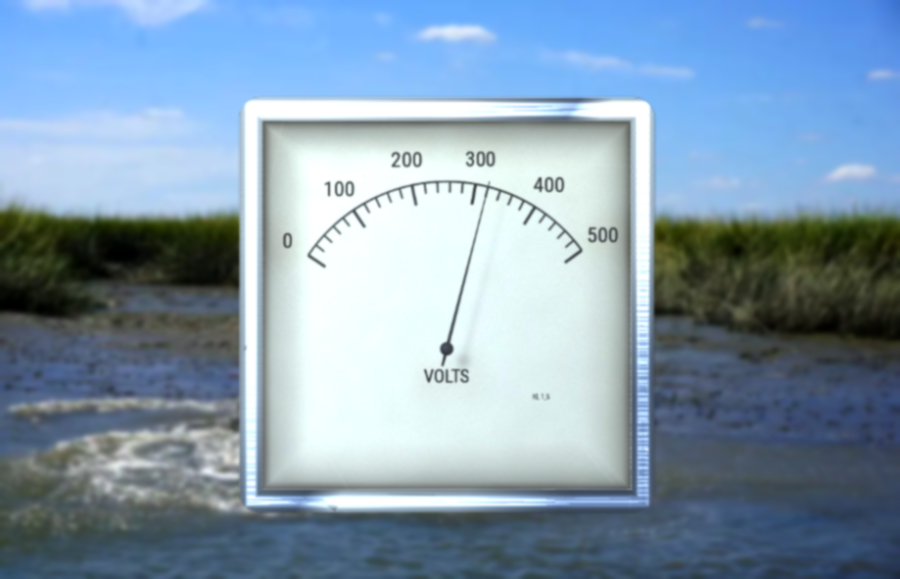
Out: value=320 unit=V
